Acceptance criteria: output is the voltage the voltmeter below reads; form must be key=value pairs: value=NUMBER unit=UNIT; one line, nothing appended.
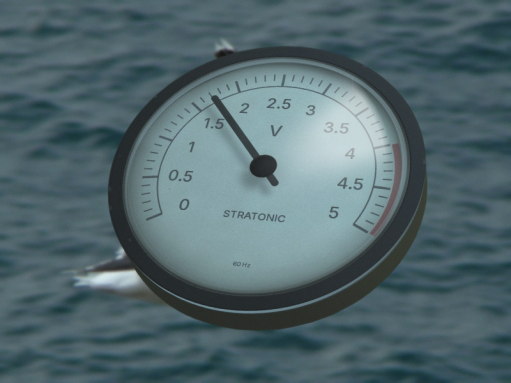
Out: value=1.7 unit=V
